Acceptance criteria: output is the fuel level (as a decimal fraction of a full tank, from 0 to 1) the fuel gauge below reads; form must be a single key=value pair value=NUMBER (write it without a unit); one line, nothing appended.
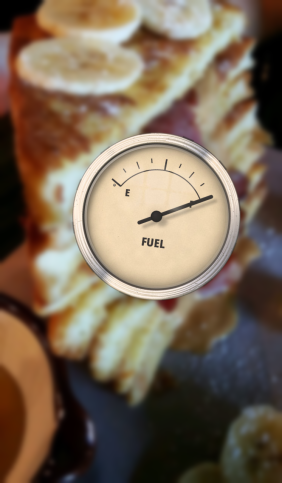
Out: value=1
